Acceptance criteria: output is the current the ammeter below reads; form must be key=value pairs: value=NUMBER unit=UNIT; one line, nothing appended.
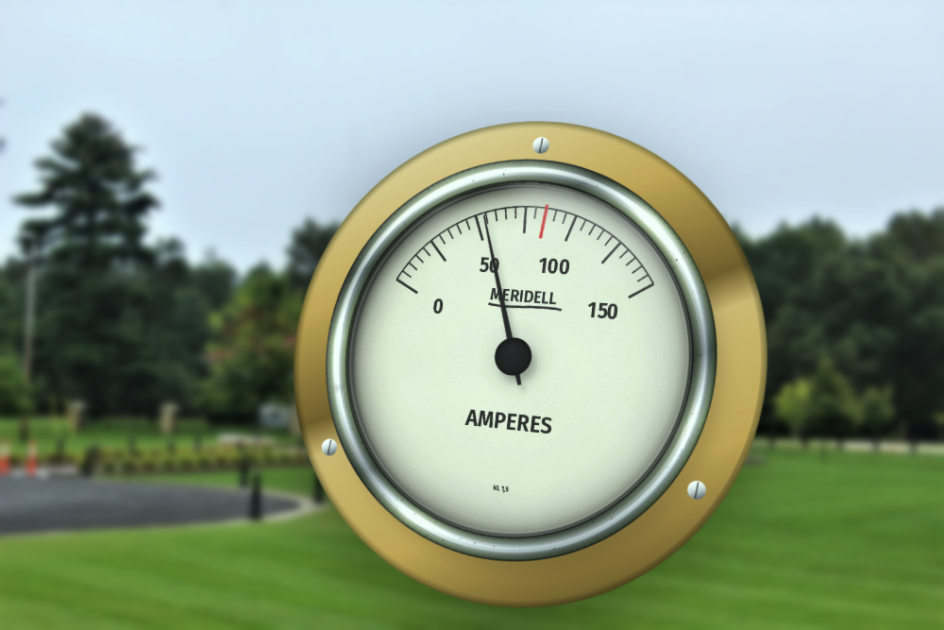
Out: value=55 unit=A
